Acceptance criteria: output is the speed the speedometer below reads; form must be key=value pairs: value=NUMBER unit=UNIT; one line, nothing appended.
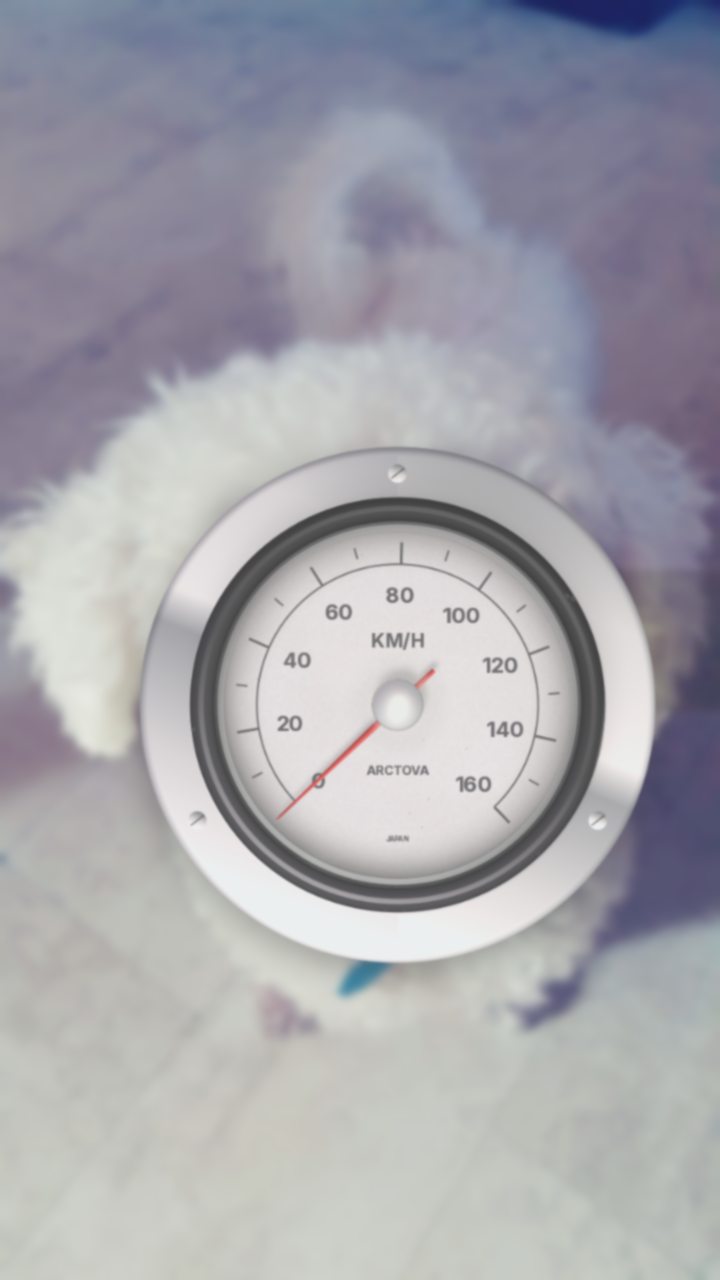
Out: value=0 unit=km/h
